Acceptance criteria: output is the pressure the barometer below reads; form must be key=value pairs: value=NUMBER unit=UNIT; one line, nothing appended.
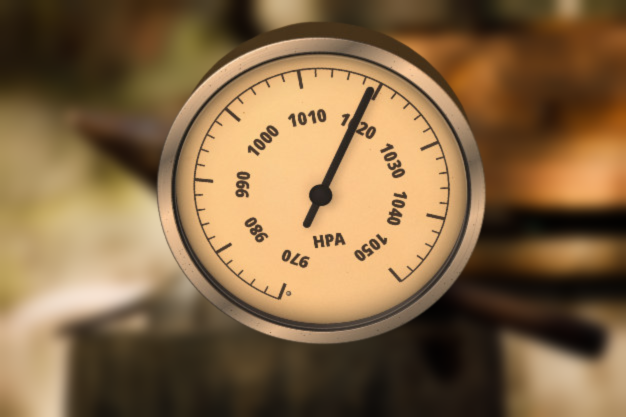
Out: value=1019 unit=hPa
